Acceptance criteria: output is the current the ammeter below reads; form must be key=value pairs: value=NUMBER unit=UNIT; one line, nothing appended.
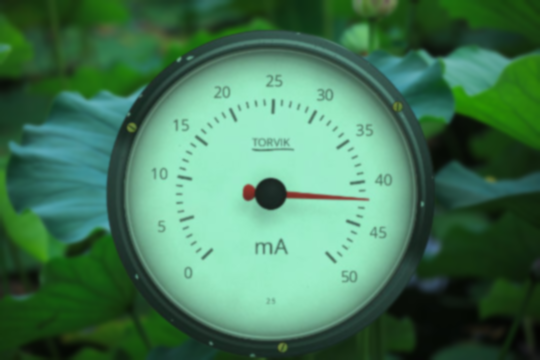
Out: value=42 unit=mA
